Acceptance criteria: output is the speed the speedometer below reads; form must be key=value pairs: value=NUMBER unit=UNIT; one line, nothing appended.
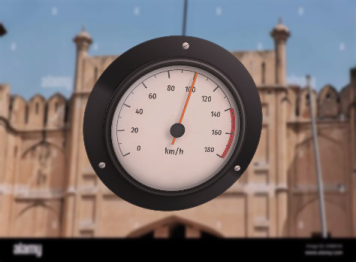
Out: value=100 unit=km/h
